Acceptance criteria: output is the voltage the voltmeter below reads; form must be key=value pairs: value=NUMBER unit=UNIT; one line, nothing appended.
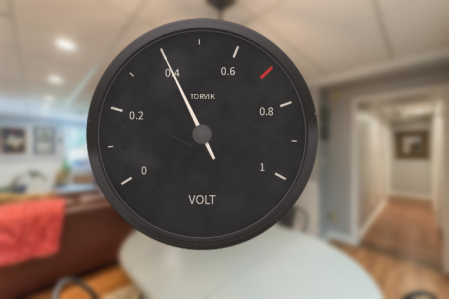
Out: value=0.4 unit=V
